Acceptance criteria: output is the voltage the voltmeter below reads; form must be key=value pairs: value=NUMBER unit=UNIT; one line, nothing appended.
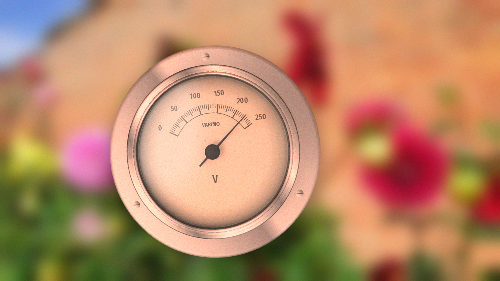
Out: value=225 unit=V
